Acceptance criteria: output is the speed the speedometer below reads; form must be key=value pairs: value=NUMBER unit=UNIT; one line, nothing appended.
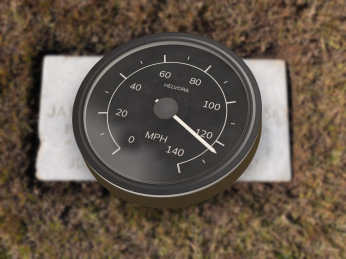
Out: value=125 unit=mph
